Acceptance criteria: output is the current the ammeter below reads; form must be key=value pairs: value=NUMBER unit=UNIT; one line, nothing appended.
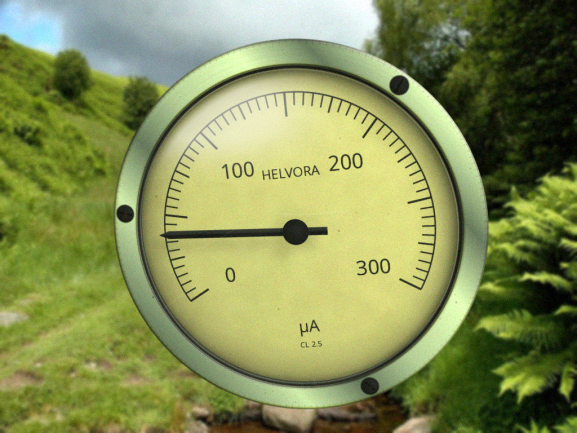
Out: value=40 unit=µA
